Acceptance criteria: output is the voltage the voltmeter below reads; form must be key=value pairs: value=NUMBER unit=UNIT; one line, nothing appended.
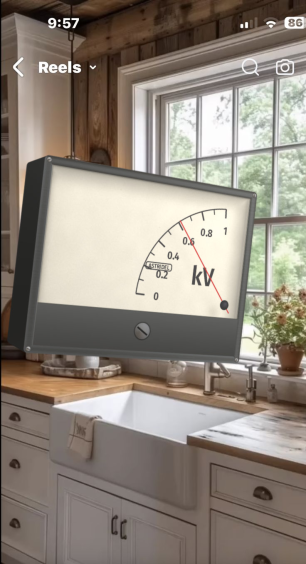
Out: value=0.6 unit=kV
